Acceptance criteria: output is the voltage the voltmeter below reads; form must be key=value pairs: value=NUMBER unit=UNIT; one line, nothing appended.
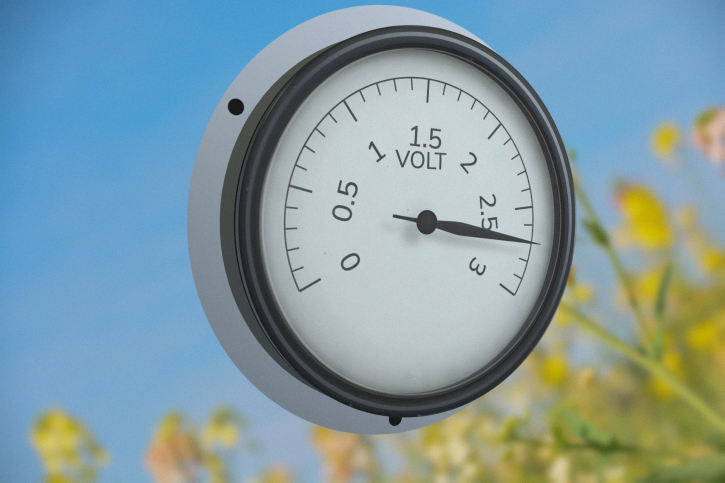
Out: value=2.7 unit=V
